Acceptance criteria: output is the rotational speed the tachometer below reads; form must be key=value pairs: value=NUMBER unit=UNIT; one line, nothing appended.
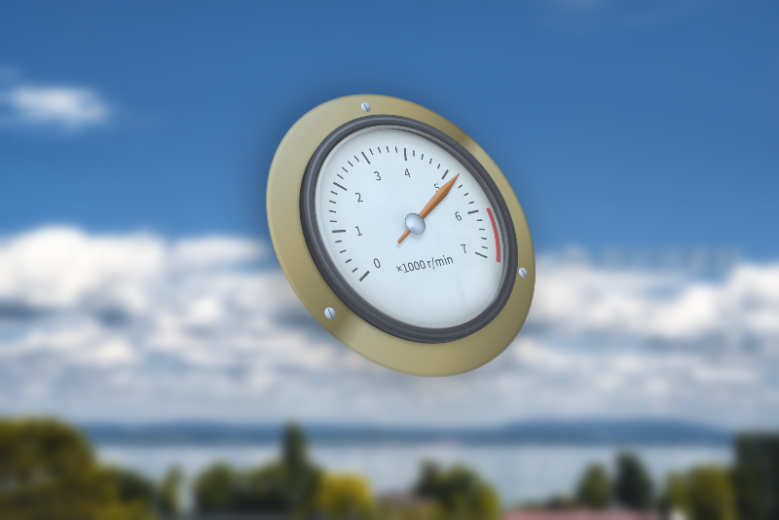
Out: value=5200 unit=rpm
